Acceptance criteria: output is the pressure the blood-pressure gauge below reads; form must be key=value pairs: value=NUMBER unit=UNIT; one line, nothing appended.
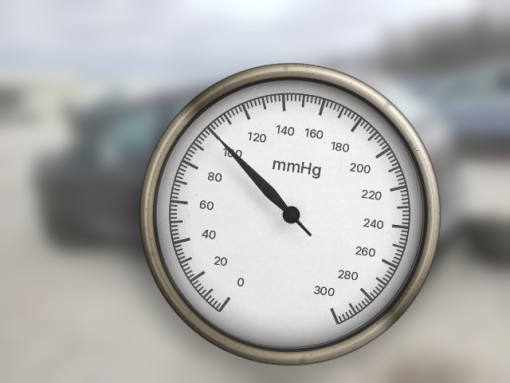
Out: value=100 unit=mmHg
